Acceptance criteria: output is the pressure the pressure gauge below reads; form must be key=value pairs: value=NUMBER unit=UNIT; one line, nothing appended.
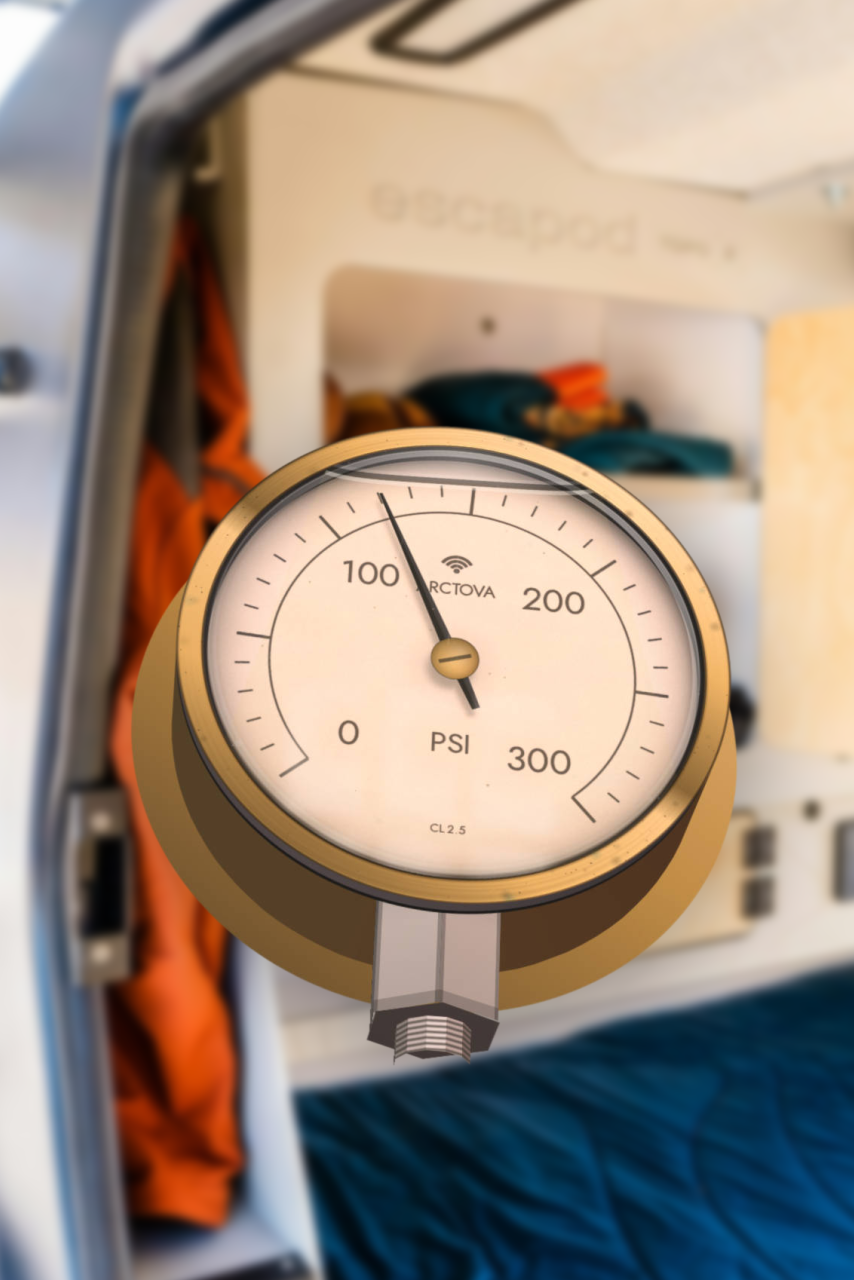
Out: value=120 unit=psi
